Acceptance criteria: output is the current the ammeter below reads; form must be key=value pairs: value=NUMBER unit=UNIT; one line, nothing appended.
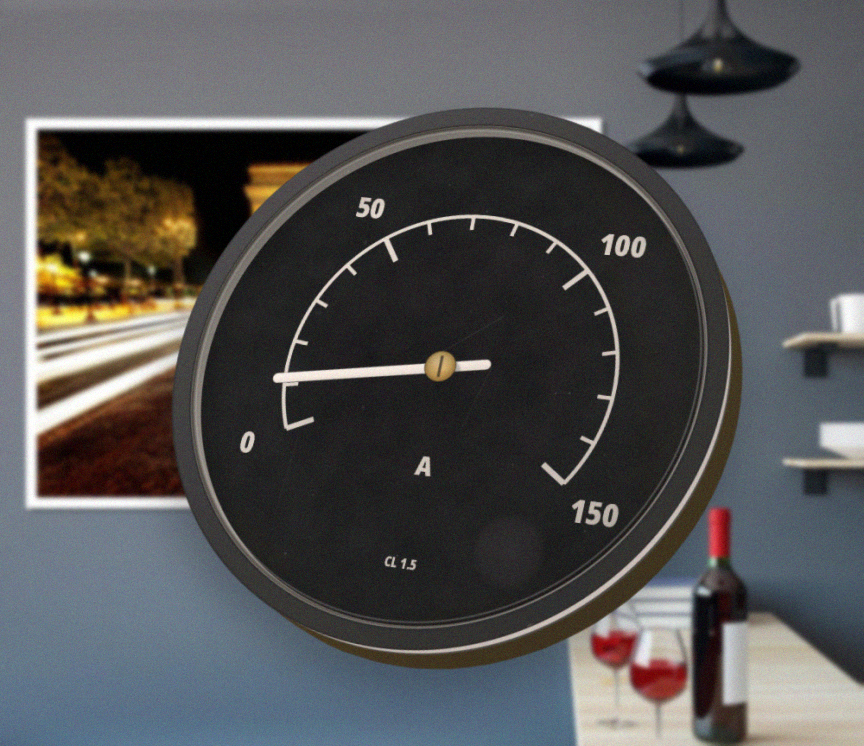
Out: value=10 unit=A
